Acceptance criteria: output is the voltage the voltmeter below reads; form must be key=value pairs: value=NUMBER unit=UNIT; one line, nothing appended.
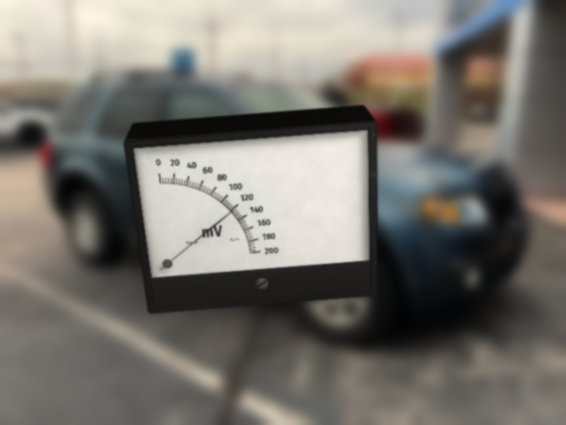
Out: value=120 unit=mV
